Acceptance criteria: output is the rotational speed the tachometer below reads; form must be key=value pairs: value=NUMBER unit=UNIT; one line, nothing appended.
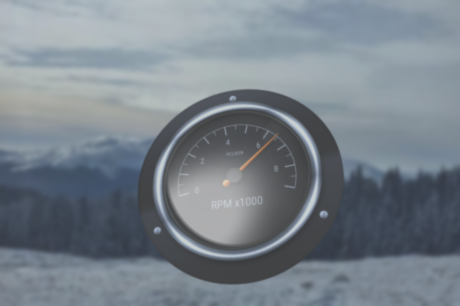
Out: value=6500 unit=rpm
